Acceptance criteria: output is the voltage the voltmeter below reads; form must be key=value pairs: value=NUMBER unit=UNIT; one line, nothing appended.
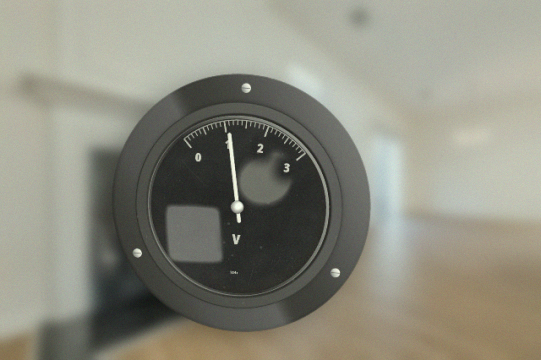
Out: value=1.1 unit=V
